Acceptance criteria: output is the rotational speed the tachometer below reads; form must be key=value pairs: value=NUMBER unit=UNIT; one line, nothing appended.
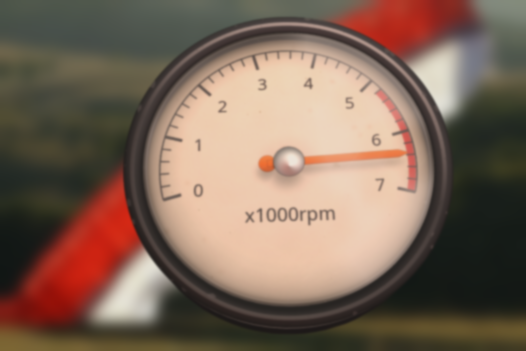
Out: value=6400 unit=rpm
